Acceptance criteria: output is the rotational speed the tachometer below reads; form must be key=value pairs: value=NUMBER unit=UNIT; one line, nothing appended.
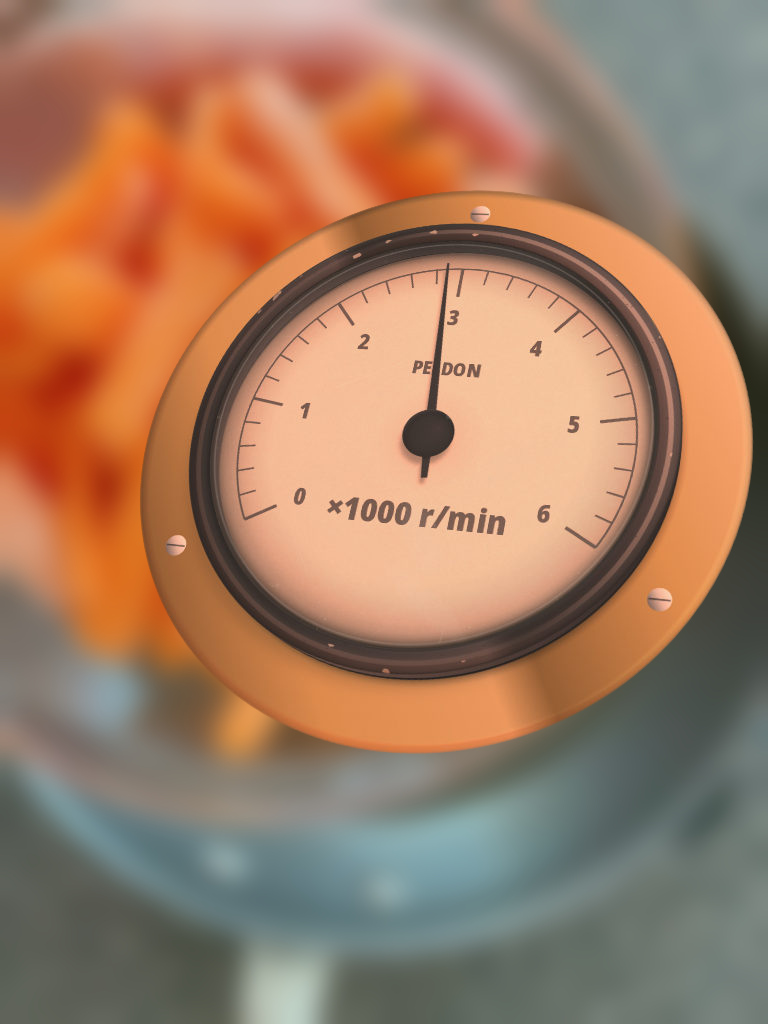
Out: value=2900 unit=rpm
